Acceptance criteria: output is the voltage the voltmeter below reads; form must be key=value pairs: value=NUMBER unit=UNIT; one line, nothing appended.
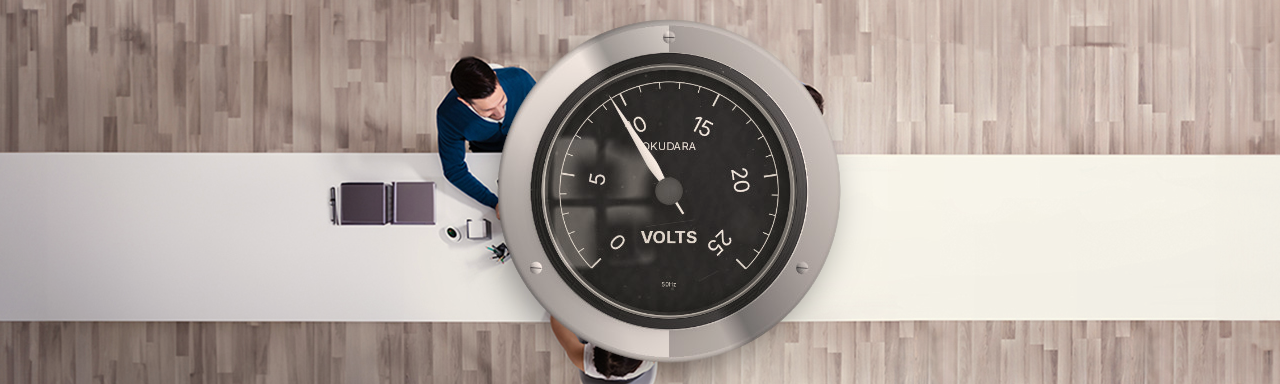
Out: value=9.5 unit=V
